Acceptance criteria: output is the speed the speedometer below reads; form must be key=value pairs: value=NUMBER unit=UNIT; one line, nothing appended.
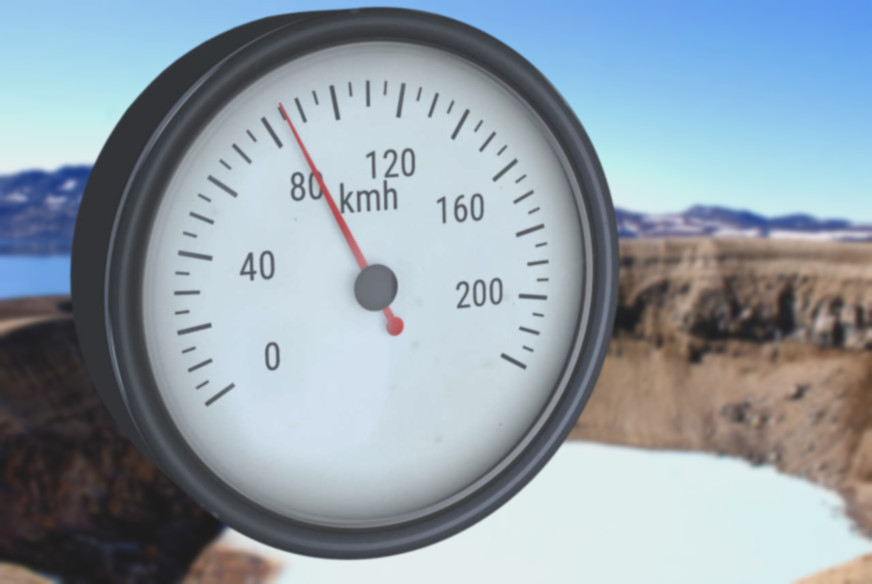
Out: value=85 unit=km/h
